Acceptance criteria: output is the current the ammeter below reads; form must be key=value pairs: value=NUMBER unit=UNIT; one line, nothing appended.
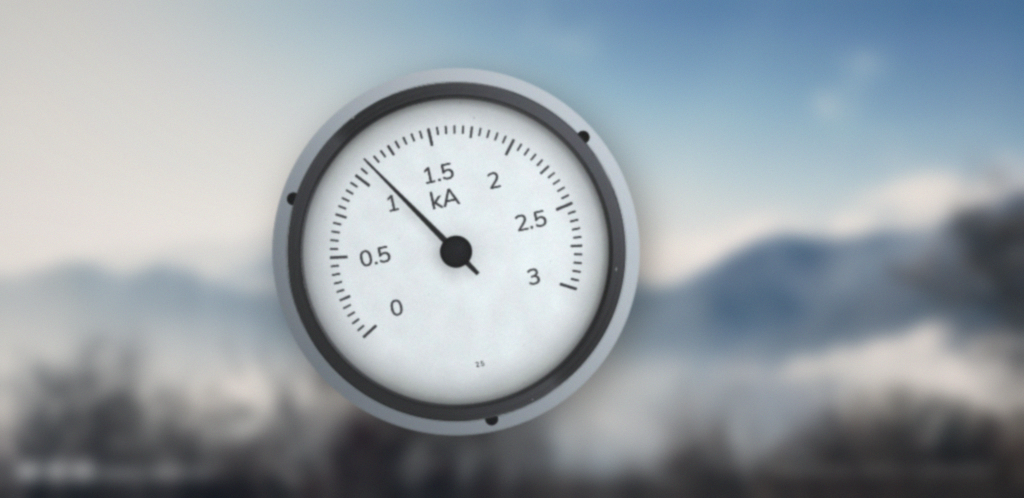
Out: value=1.1 unit=kA
